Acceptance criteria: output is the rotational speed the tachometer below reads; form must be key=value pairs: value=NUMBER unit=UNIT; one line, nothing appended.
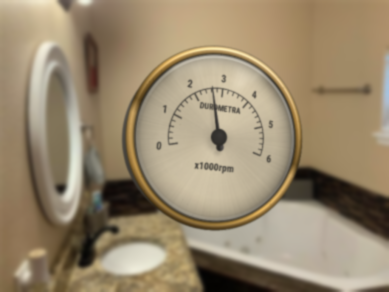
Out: value=2600 unit=rpm
